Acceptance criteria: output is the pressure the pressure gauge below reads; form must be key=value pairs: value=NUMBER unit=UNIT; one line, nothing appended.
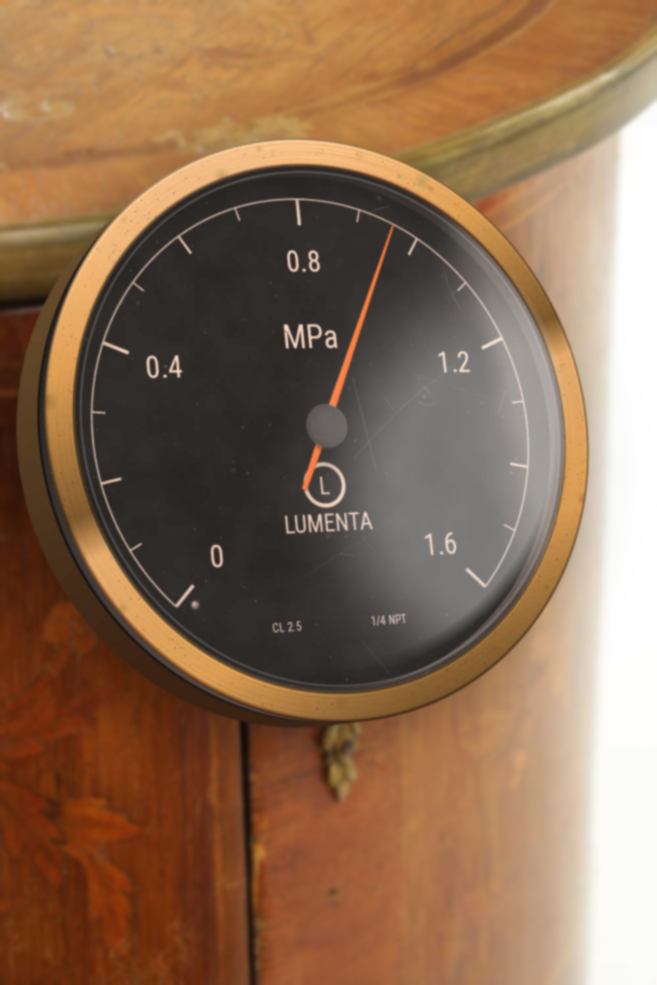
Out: value=0.95 unit=MPa
